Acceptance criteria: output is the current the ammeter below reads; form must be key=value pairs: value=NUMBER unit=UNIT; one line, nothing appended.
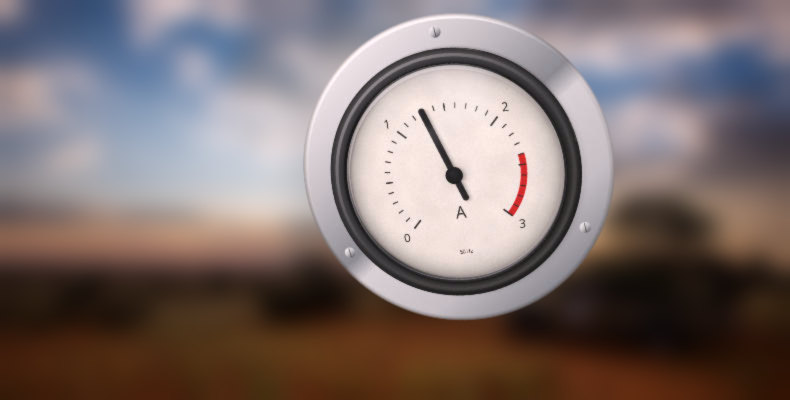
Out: value=1.3 unit=A
